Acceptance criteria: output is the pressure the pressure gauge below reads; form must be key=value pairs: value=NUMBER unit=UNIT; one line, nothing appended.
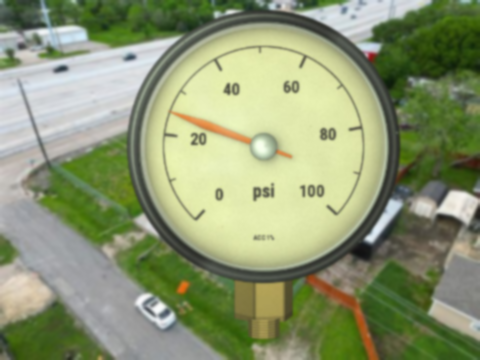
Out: value=25 unit=psi
